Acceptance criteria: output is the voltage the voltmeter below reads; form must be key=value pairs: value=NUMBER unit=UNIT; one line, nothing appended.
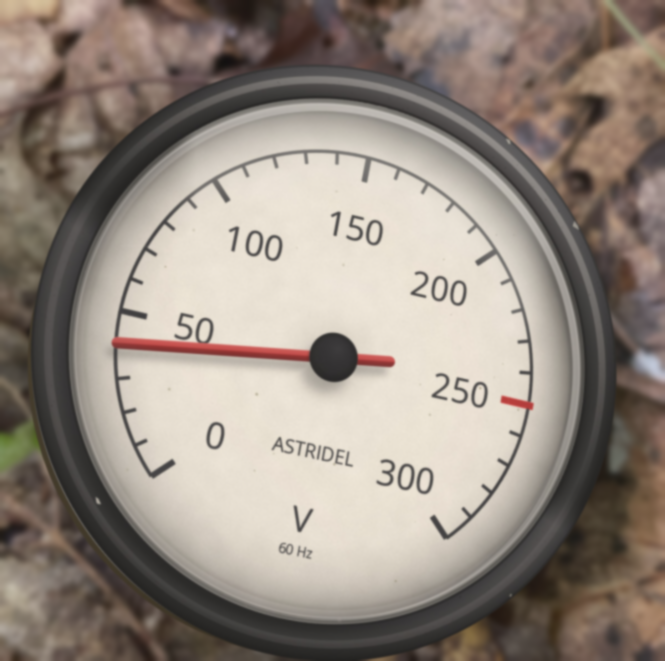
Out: value=40 unit=V
